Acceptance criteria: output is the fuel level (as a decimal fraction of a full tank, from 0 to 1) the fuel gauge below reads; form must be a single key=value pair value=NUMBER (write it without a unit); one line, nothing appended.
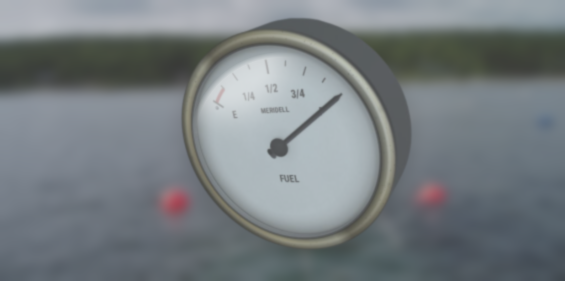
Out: value=1
